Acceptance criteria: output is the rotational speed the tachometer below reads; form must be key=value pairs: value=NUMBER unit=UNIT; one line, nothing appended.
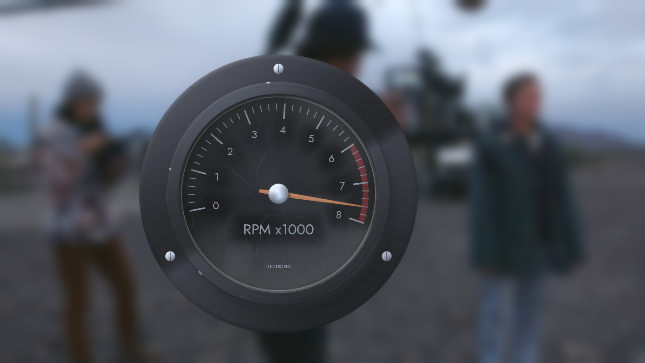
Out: value=7600 unit=rpm
